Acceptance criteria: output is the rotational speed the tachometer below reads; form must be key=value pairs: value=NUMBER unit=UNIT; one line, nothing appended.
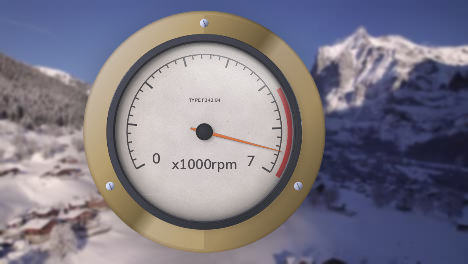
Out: value=6500 unit=rpm
